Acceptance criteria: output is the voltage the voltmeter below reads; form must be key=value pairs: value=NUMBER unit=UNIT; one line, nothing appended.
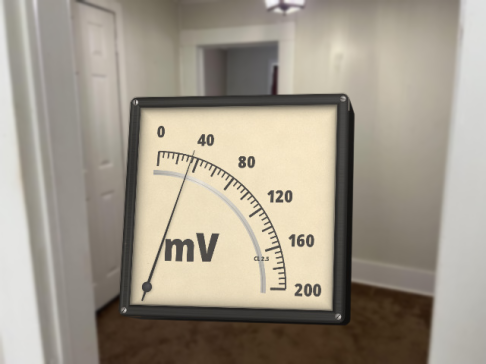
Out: value=35 unit=mV
